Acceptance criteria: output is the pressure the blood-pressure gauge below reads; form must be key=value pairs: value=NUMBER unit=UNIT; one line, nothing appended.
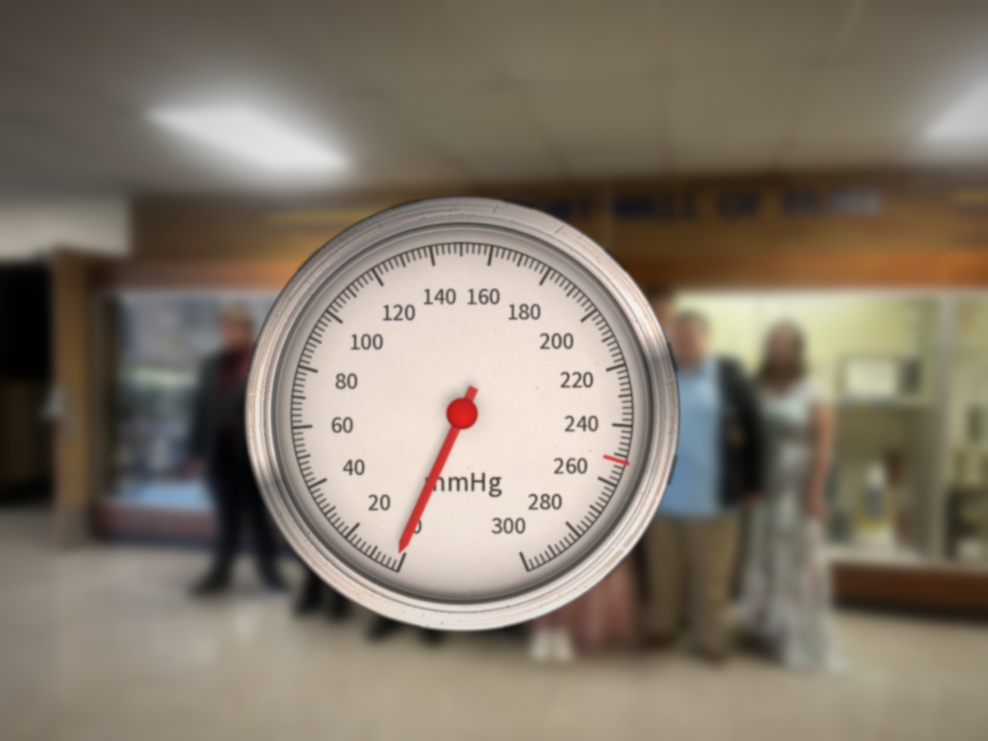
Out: value=2 unit=mmHg
